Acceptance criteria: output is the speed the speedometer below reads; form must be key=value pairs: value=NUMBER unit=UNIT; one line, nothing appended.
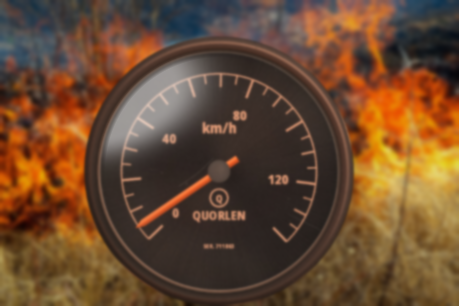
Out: value=5 unit=km/h
